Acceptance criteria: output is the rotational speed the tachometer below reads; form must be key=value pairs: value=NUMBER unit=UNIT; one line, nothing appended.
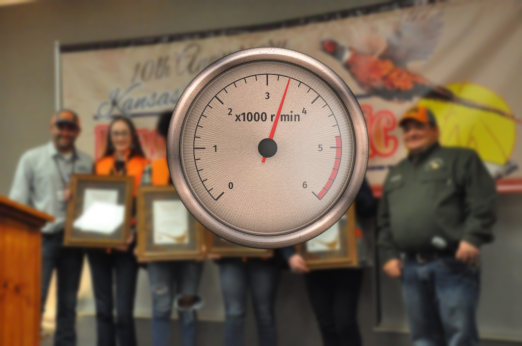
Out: value=3400 unit=rpm
